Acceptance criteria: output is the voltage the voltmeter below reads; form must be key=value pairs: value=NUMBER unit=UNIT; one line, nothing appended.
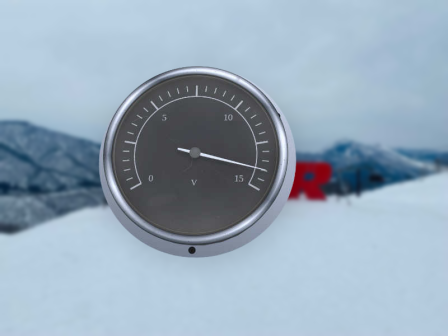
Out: value=14 unit=V
